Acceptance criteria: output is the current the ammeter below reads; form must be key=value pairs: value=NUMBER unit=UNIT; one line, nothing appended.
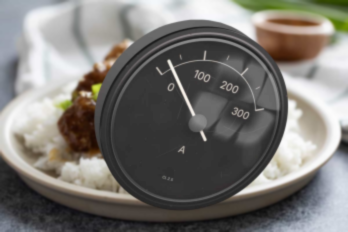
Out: value=25 unit=A
